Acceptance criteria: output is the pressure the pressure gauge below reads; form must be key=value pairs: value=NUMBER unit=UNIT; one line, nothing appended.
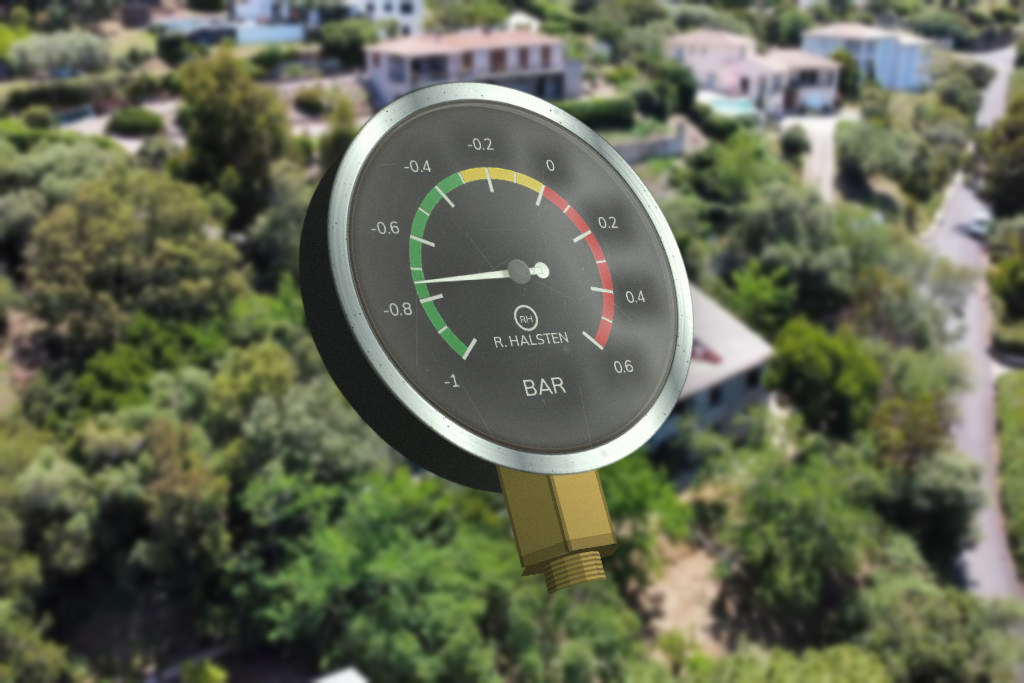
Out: value=-0.75 unit=bar
